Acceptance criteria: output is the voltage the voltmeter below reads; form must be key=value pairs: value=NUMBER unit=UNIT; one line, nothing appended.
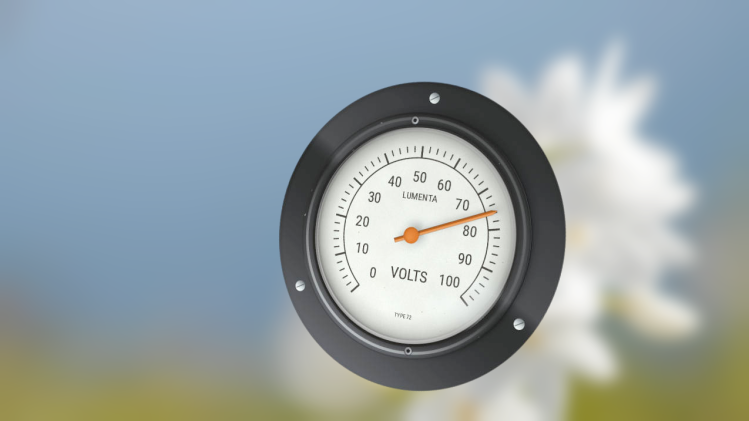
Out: value=76 unit=V
